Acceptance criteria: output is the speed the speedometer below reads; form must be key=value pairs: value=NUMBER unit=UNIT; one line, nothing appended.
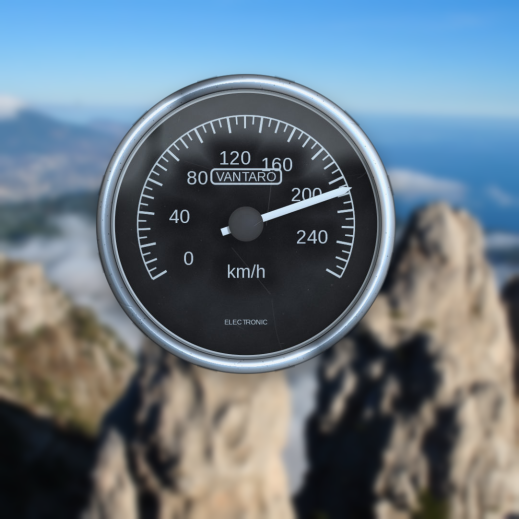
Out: value=207.5 unit=km/h
